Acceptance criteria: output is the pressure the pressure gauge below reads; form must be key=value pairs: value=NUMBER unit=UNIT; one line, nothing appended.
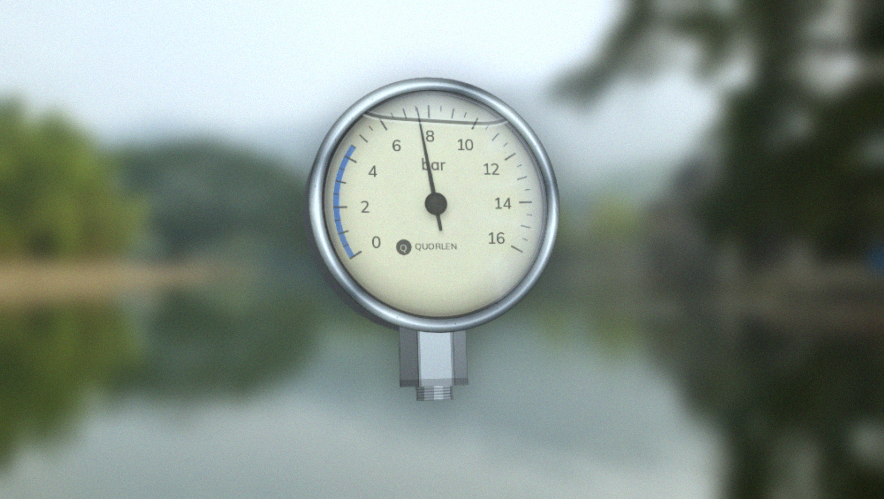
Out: value=7.5 unit=bar
